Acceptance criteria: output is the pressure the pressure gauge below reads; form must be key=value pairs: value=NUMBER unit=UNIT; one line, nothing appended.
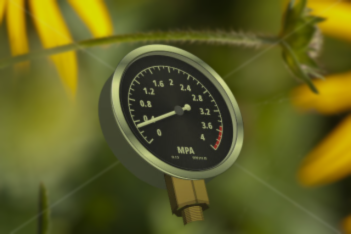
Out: value=0.3 unit=MPa
